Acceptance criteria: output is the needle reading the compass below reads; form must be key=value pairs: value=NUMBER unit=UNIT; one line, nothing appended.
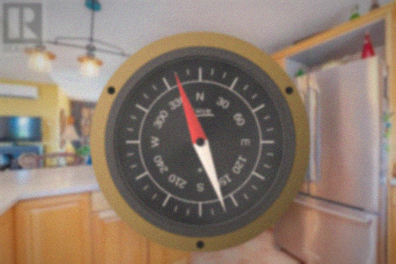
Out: value=340 unit=°
